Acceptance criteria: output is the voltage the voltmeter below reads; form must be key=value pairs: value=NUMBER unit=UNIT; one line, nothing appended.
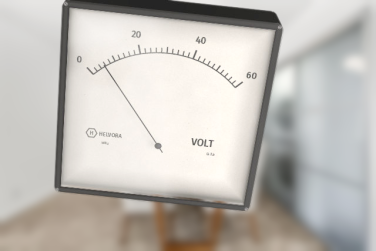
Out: value=6 unit=V
